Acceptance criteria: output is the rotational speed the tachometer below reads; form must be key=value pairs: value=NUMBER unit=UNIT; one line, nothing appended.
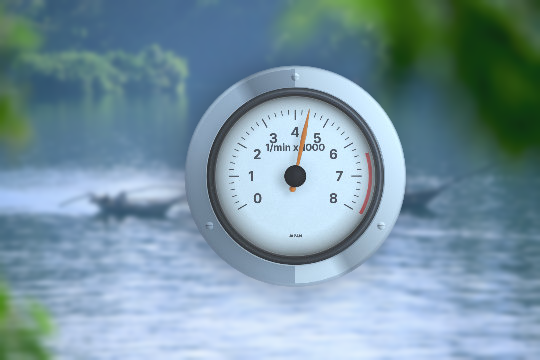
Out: value=4400 unit=rpm
